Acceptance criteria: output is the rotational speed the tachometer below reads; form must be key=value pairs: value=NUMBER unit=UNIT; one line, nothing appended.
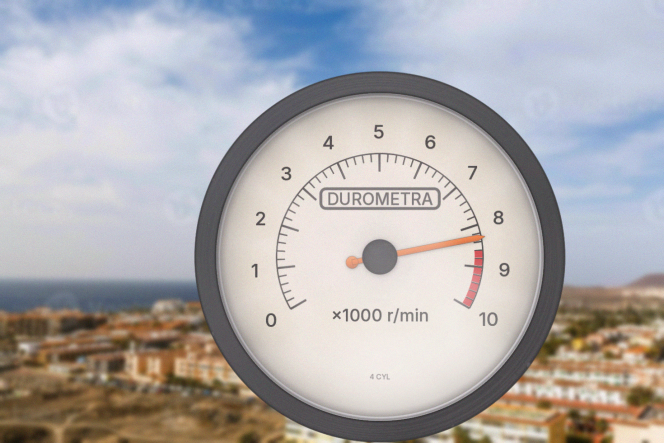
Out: value=8300 unit=rpm
